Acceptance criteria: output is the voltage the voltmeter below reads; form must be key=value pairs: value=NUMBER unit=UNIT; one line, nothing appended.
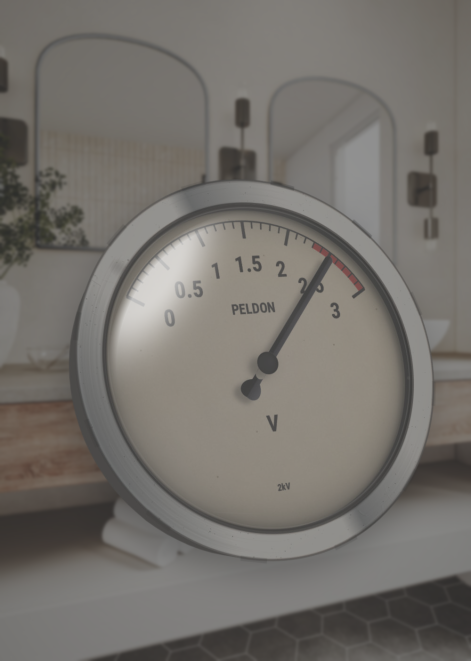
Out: value=2.5 unit=V
